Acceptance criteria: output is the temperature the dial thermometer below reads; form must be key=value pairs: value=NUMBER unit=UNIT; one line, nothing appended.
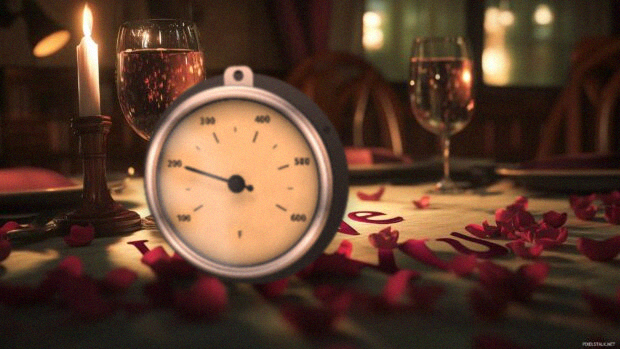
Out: value=200 unit=°F
